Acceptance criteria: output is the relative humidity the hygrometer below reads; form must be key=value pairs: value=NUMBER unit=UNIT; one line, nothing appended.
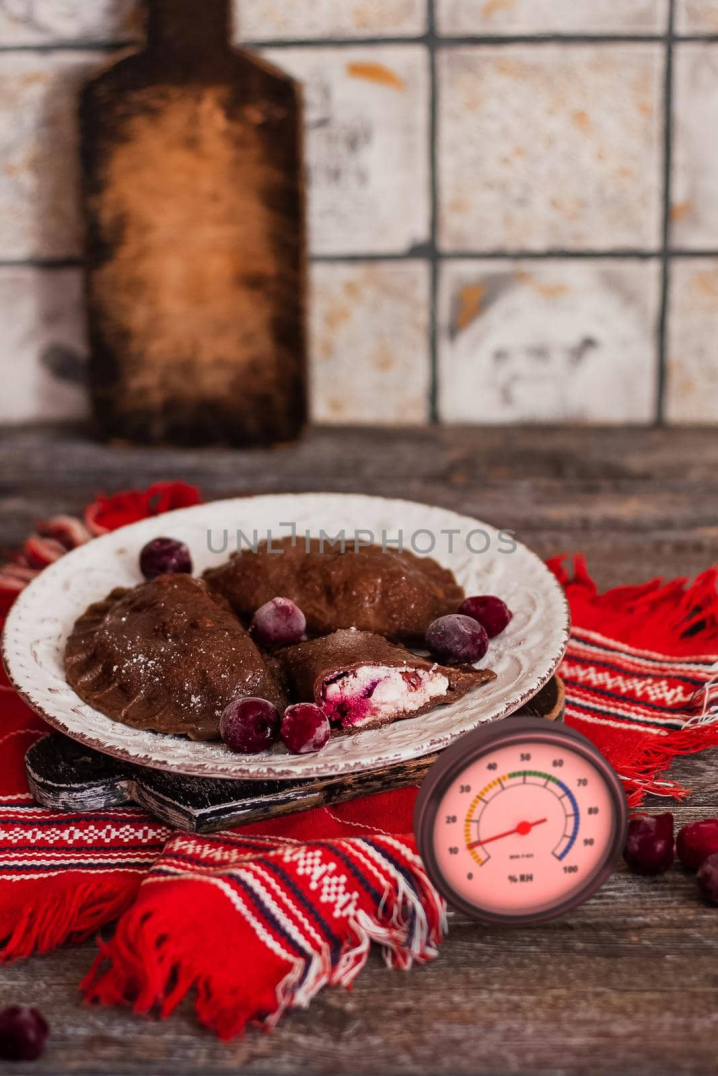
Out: value=10 unit=%
